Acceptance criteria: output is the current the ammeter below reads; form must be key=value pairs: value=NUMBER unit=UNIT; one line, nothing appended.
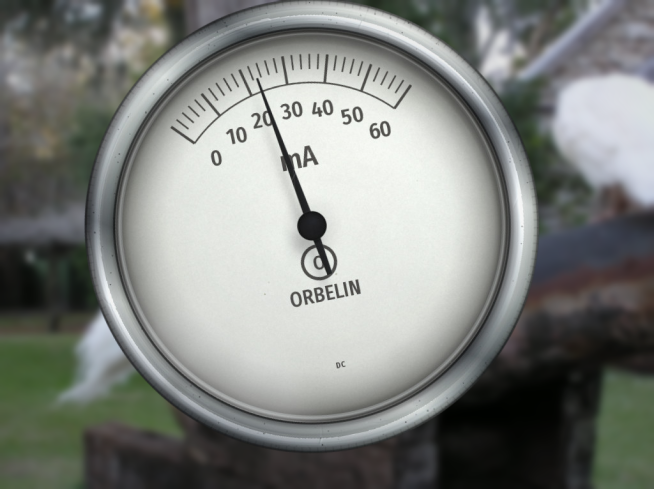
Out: value=23 unit=mA
